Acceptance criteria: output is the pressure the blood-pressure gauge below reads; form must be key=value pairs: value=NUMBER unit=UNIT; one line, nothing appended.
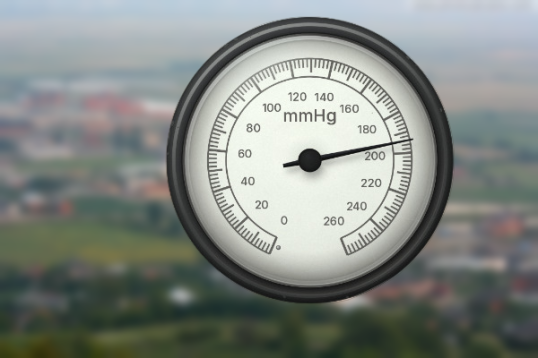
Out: value=194 unit=mmHg
